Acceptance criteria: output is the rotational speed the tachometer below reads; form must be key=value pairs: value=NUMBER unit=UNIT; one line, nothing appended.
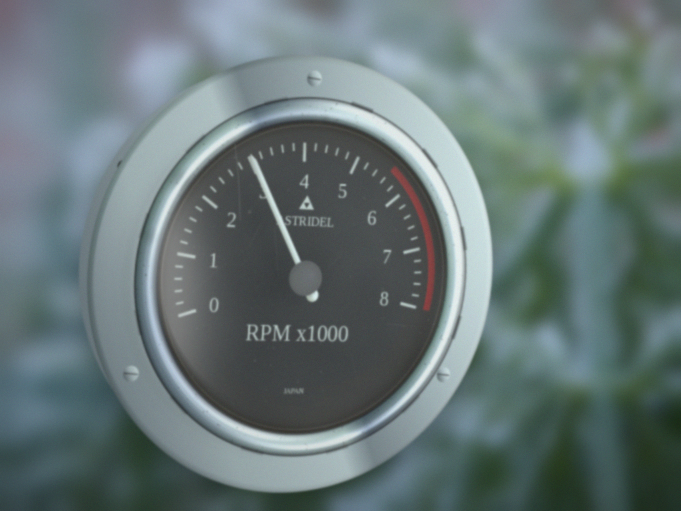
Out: value=3000 unit=rpm
